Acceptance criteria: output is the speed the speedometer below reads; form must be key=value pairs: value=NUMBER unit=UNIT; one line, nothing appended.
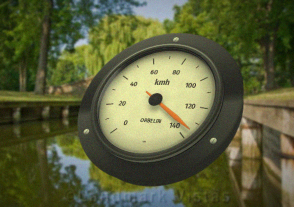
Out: value=135 unit=km/h
